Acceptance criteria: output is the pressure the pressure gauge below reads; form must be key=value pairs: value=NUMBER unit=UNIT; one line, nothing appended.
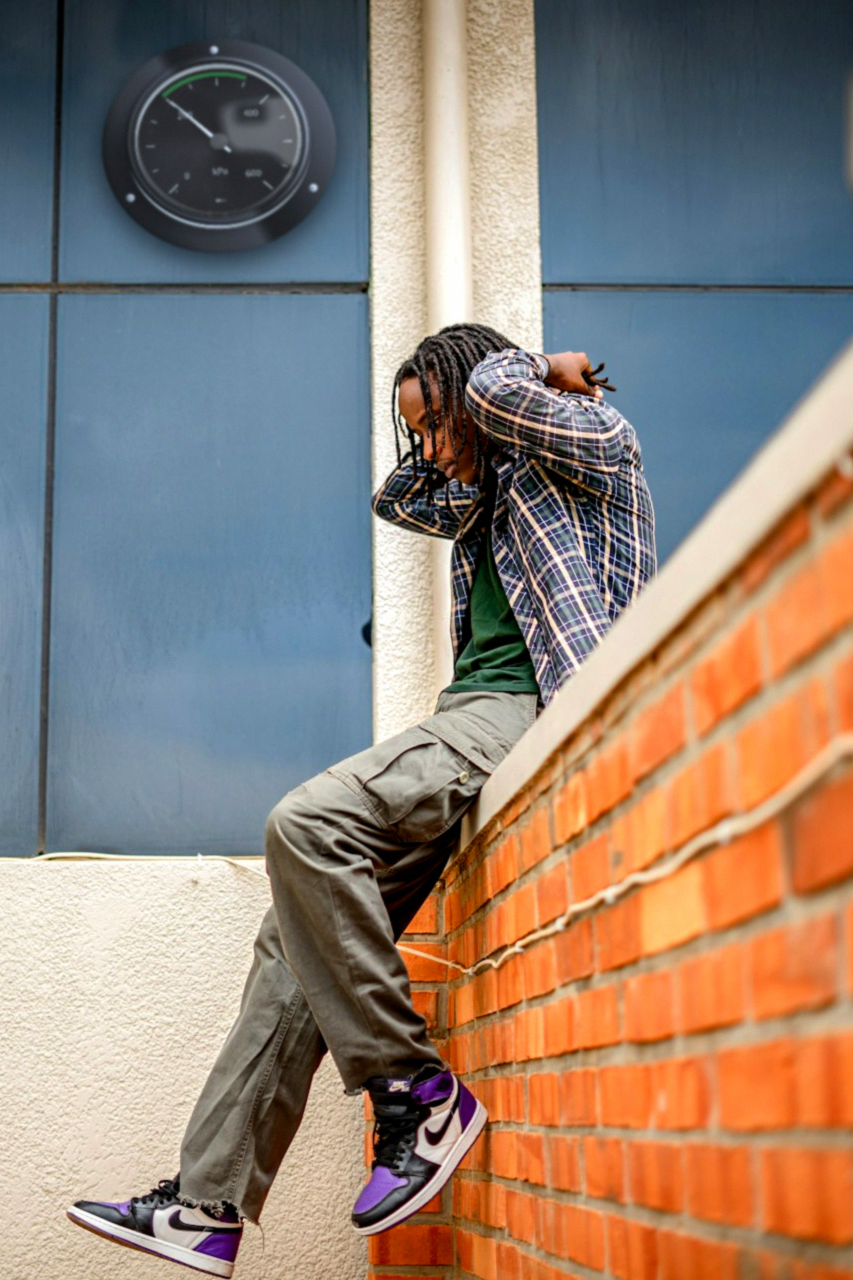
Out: value=200 unit=kPa
